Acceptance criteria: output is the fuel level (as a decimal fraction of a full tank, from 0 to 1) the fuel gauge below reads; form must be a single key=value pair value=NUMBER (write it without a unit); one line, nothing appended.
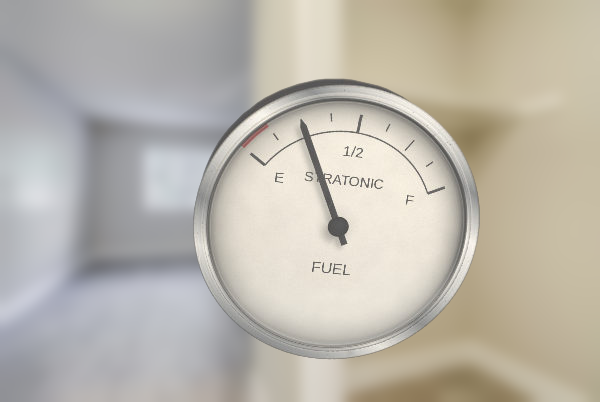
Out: value=0.25
